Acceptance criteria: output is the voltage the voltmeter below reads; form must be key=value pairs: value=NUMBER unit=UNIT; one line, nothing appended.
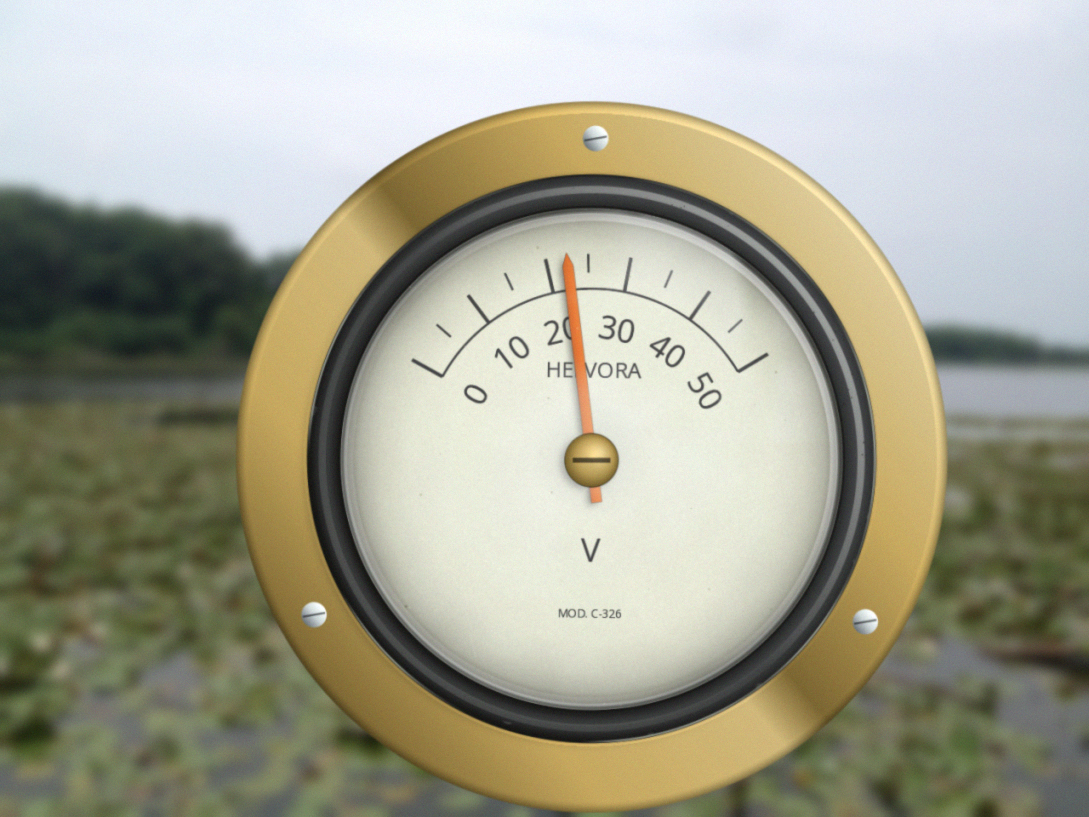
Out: value=22.5 unit=V
